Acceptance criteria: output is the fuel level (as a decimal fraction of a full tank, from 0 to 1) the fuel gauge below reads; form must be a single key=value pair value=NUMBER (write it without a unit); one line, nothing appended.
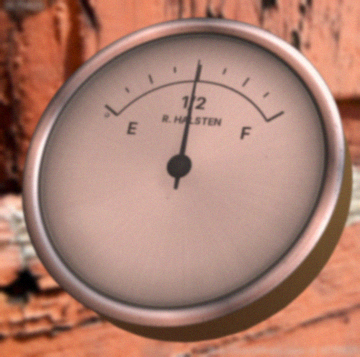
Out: value=0.5
